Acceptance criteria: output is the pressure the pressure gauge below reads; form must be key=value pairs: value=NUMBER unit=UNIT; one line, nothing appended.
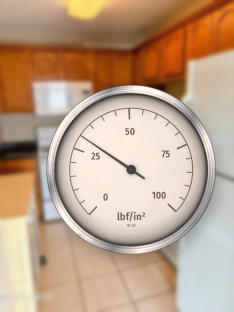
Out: value=30 unit=psi
